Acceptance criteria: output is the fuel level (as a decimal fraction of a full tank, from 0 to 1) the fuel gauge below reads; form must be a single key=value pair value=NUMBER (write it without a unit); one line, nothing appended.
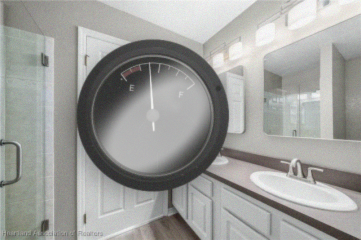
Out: value=0.375
